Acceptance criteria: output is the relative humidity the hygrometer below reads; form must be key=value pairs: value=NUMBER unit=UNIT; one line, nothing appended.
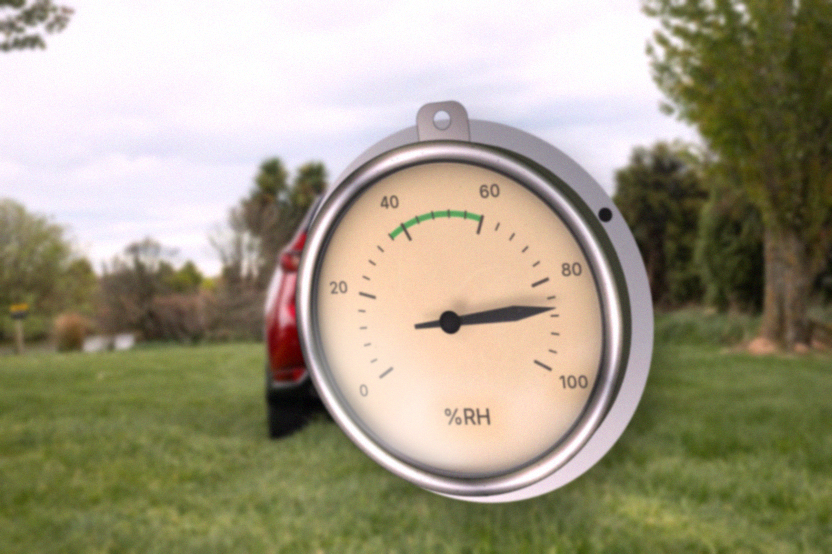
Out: value=86 unit=%
